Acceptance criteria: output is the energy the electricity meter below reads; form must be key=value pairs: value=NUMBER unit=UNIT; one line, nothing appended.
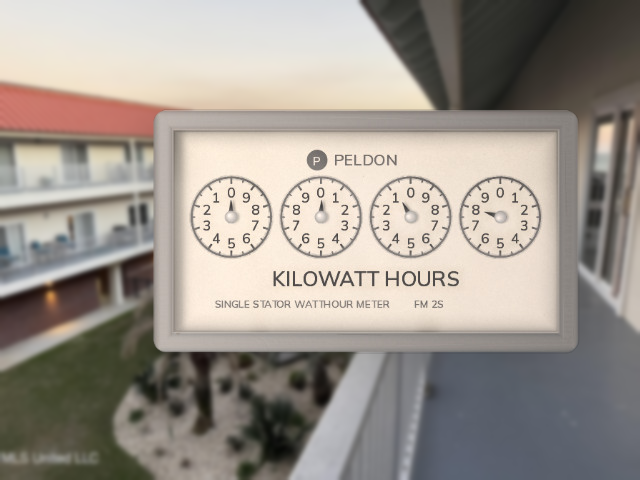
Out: value=8 unit=kWh
